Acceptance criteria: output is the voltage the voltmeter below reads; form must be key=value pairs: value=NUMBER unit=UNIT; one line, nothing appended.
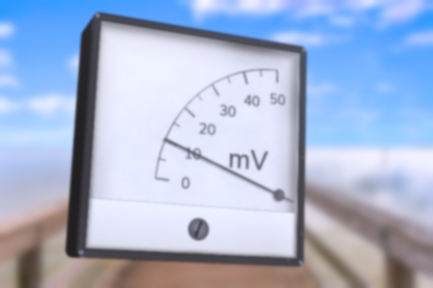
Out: value=10 unit=mV
